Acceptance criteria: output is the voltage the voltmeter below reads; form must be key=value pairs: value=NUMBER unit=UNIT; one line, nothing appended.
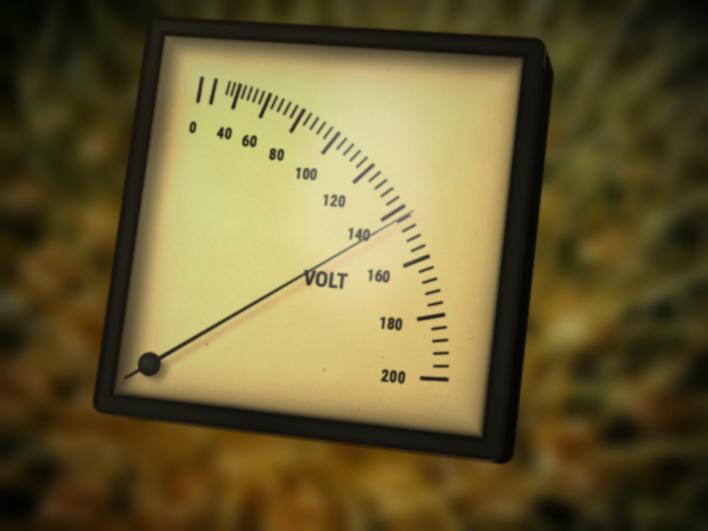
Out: value=144 unit=V
